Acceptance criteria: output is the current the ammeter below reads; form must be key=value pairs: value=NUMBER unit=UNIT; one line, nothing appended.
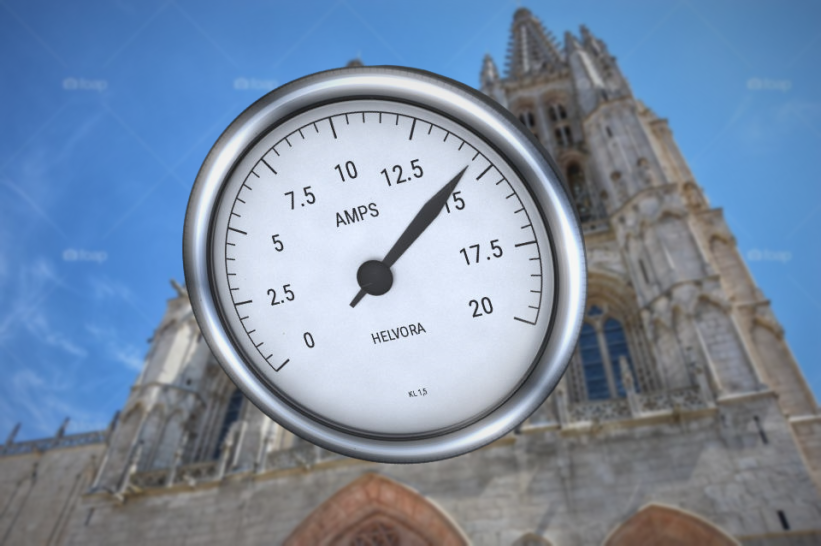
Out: value=14.5 unit=A
